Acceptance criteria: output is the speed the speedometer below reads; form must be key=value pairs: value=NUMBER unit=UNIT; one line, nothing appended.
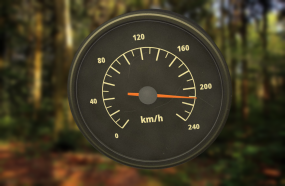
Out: value=210 unit=km/h
